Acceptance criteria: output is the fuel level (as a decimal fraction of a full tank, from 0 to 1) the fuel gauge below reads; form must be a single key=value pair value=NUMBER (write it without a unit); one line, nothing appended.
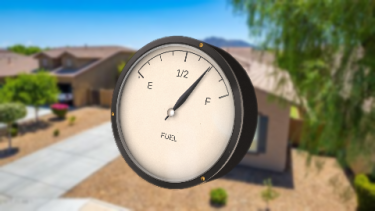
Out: value=0.75
